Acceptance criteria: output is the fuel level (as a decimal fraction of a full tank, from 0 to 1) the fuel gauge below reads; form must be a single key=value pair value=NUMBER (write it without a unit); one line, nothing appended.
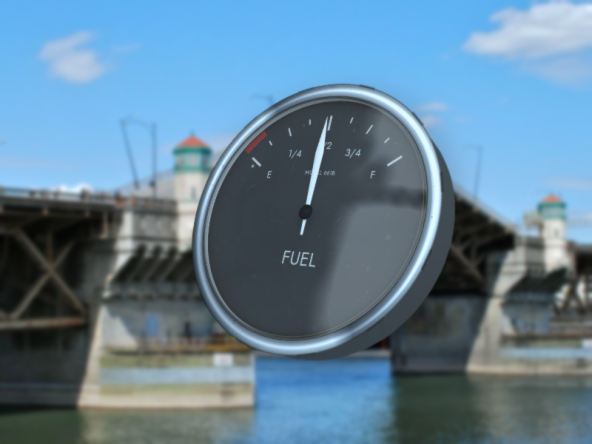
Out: value=0.5
